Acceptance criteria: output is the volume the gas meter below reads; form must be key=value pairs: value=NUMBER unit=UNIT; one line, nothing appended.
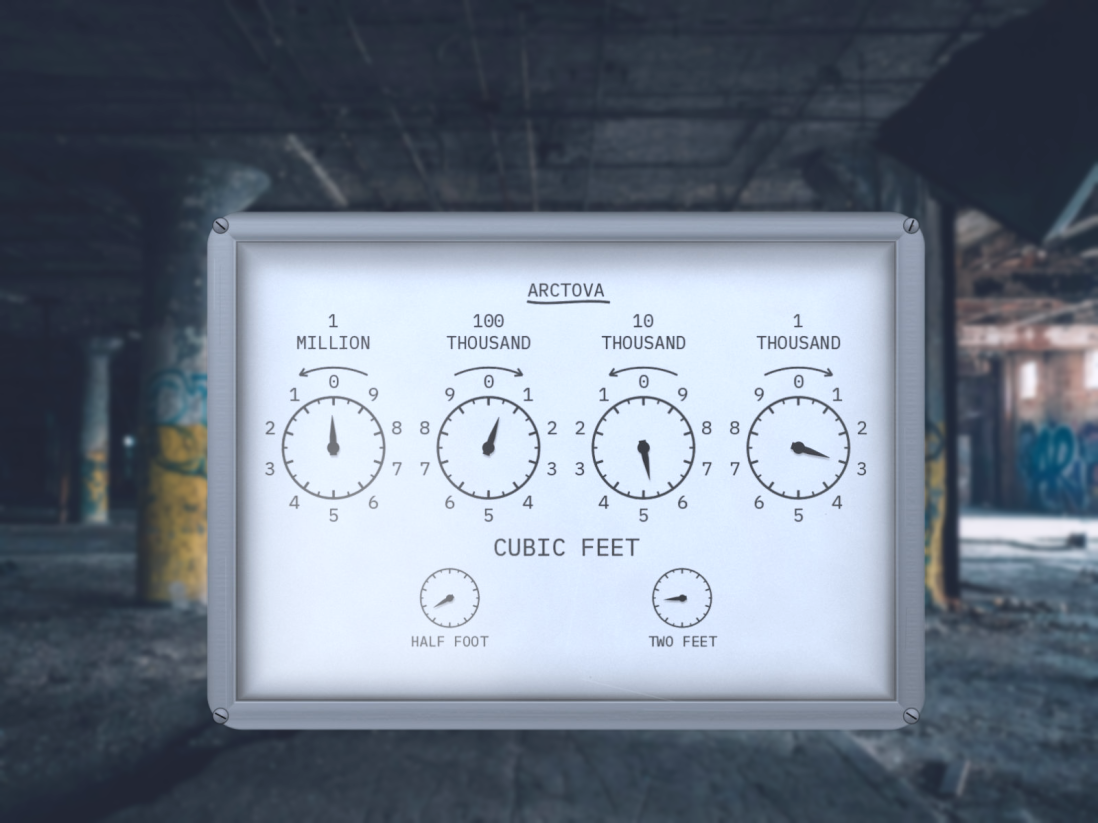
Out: value=5300 unit=ft³
